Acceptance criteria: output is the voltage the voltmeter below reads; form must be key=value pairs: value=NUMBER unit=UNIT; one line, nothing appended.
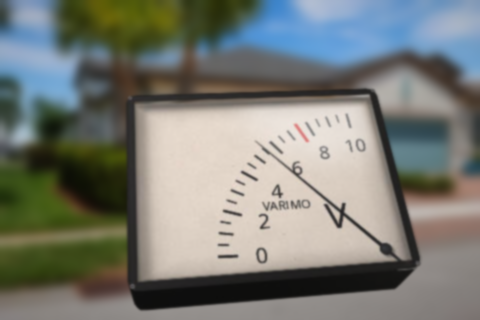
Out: value=5.5 unit=V
